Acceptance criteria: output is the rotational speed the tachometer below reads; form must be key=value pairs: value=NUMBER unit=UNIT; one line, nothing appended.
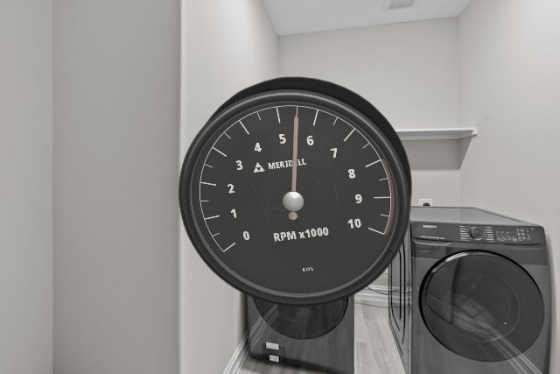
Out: value=5500 unit=rpm
